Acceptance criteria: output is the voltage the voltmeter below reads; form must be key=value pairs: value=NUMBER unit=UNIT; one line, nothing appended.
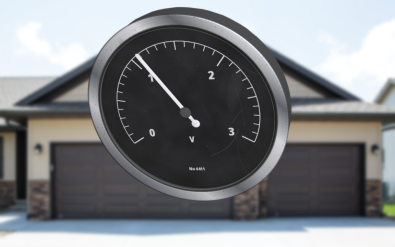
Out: value=1.1 unit=V
